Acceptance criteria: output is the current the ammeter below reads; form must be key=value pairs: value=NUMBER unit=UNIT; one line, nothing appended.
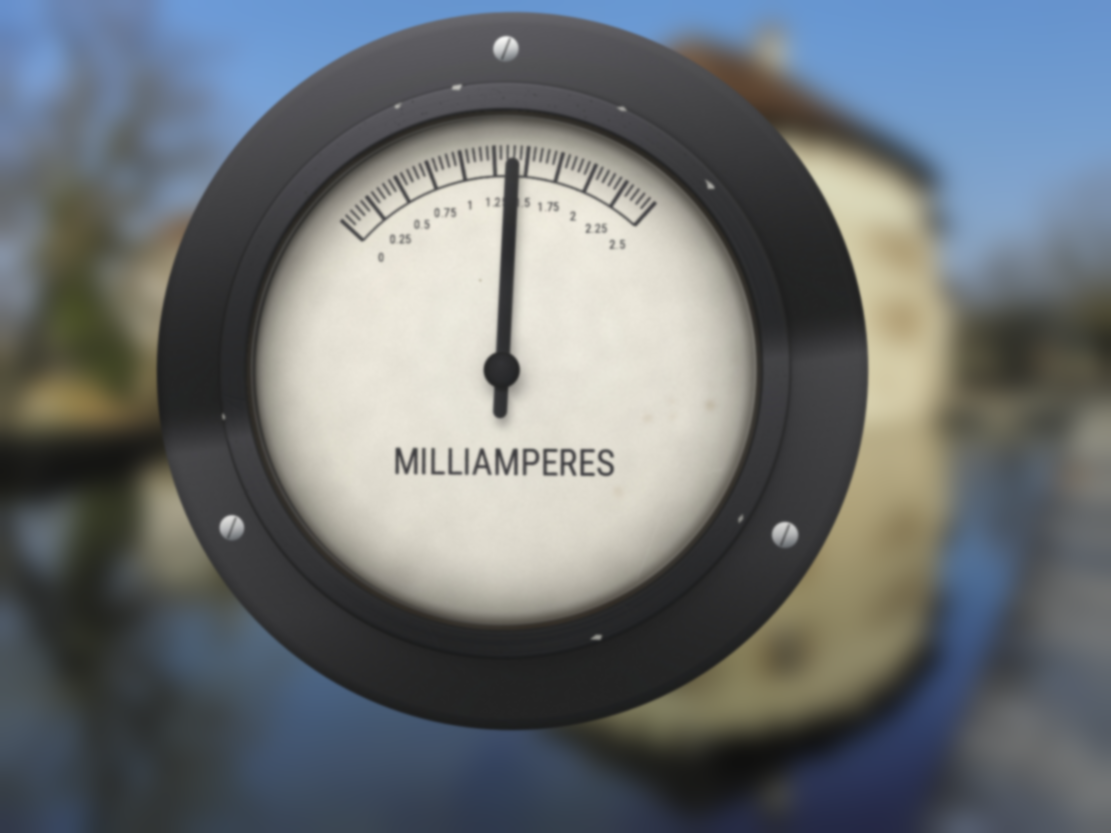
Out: value=1.4 unit=mA
